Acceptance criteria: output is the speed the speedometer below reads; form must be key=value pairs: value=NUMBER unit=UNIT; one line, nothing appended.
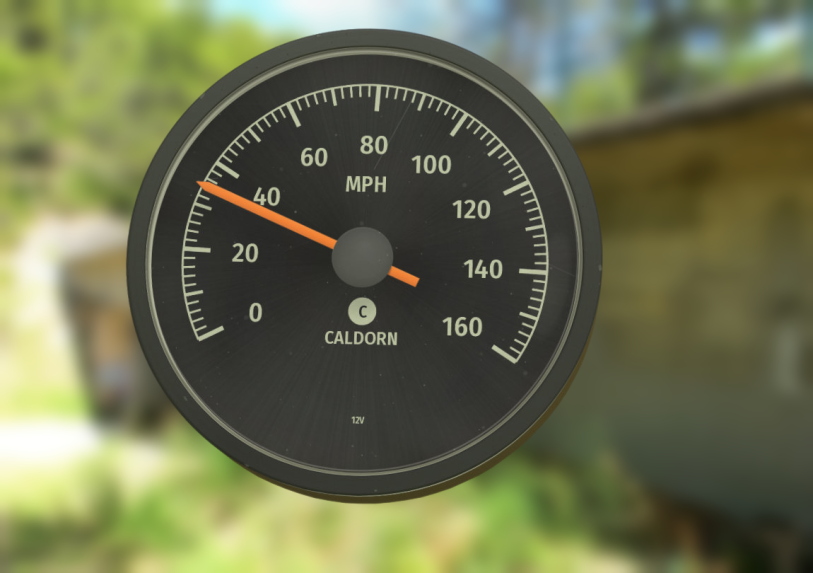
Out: value=34 unit=mph
